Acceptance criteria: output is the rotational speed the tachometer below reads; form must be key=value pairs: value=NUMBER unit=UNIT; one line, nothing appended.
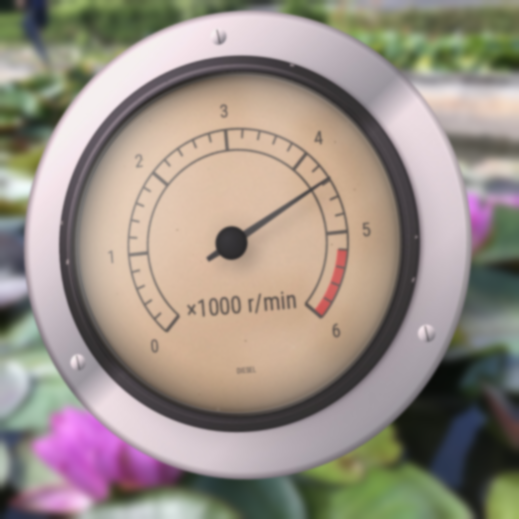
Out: value=4400 unit=rpm
